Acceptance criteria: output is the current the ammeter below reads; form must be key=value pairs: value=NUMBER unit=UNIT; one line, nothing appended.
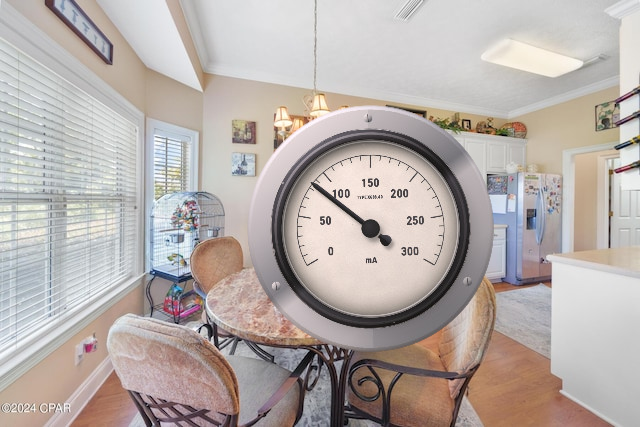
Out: value=85 unit=mA
